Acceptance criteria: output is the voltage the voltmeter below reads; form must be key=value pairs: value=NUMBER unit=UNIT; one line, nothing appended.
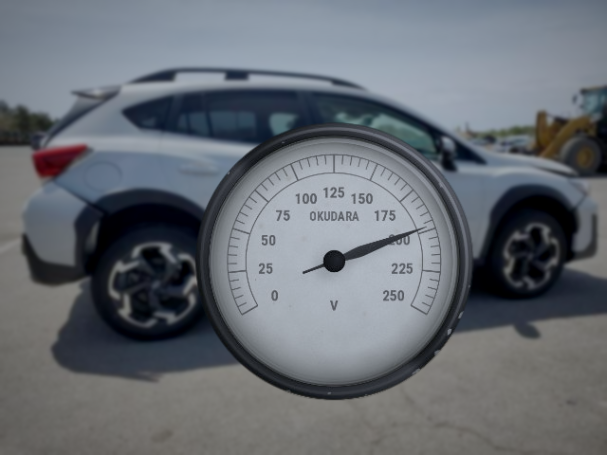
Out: value=197.5 unit=V
